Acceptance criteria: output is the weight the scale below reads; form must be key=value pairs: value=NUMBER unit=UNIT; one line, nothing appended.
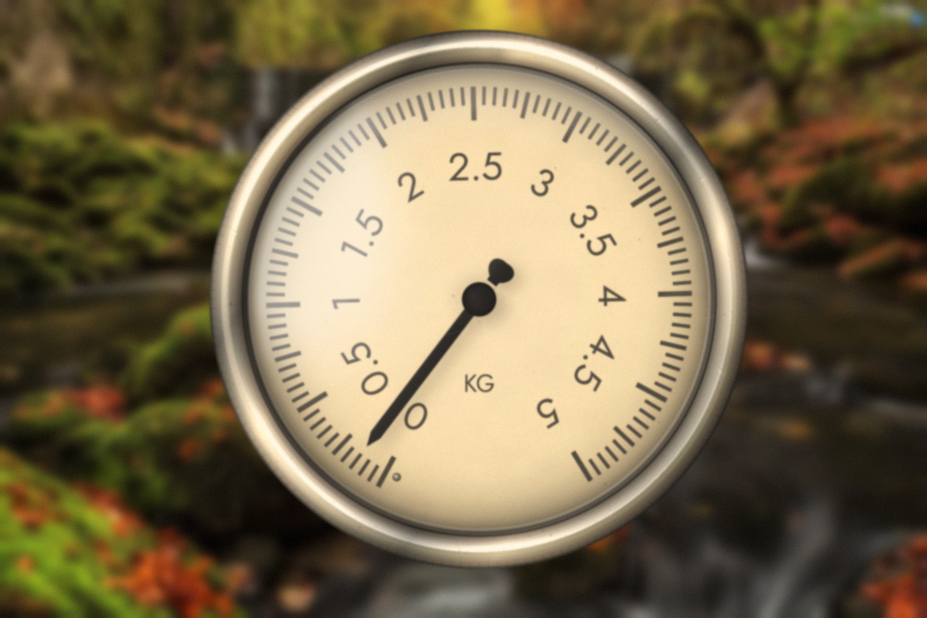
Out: value=0.15 unit=kg
